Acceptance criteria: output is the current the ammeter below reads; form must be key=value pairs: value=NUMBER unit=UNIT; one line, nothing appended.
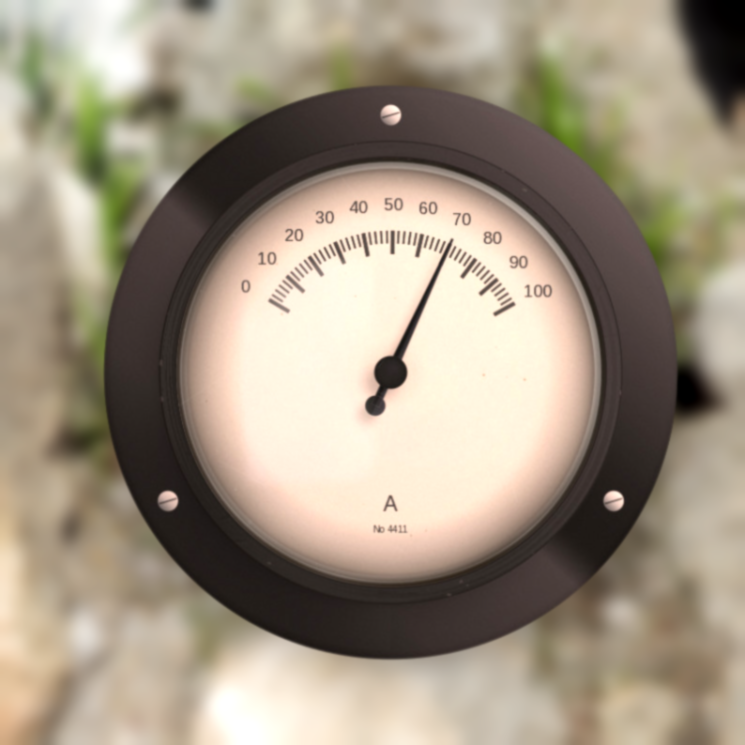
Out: value=70 unit=A
